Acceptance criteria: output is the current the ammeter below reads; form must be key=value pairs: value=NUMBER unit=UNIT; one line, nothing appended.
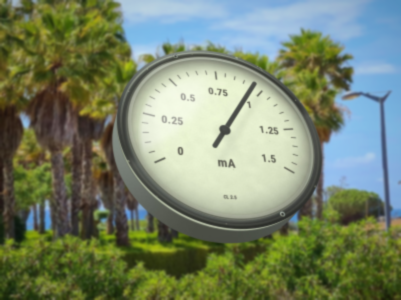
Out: value=0.95 unit=mA
